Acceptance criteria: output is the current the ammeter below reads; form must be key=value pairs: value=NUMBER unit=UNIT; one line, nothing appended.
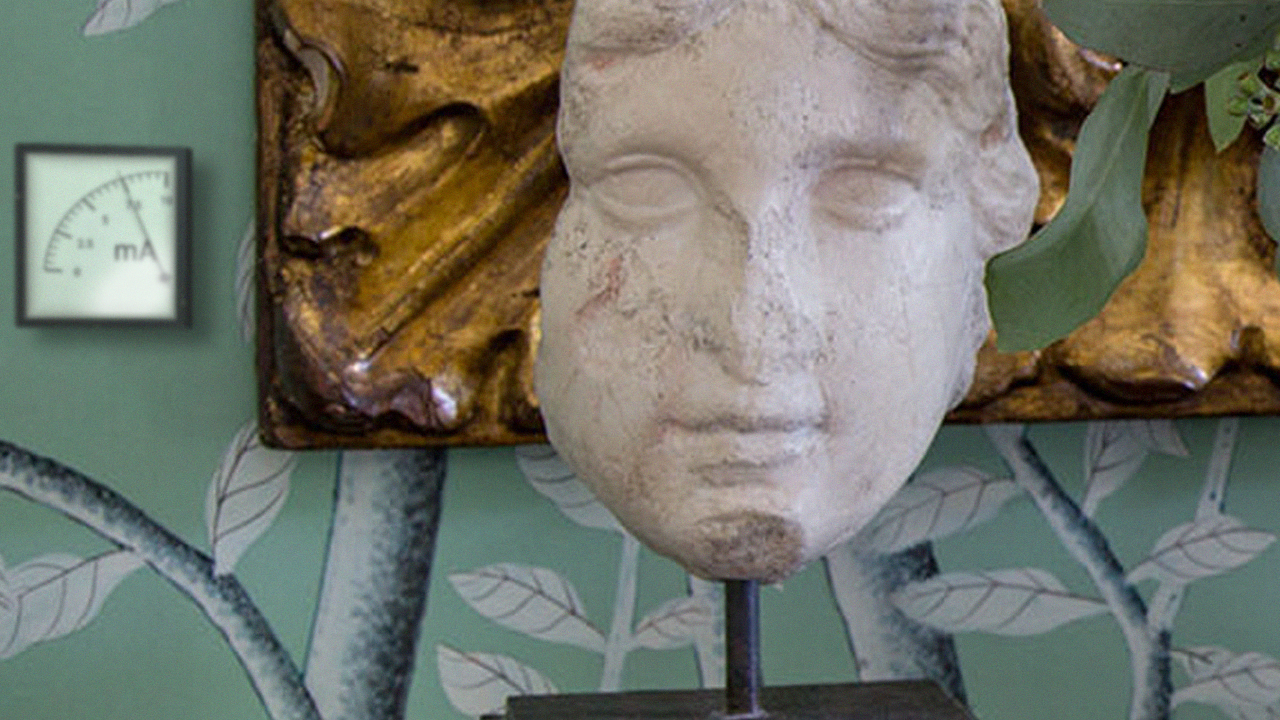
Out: value=7.5 unit=mA
